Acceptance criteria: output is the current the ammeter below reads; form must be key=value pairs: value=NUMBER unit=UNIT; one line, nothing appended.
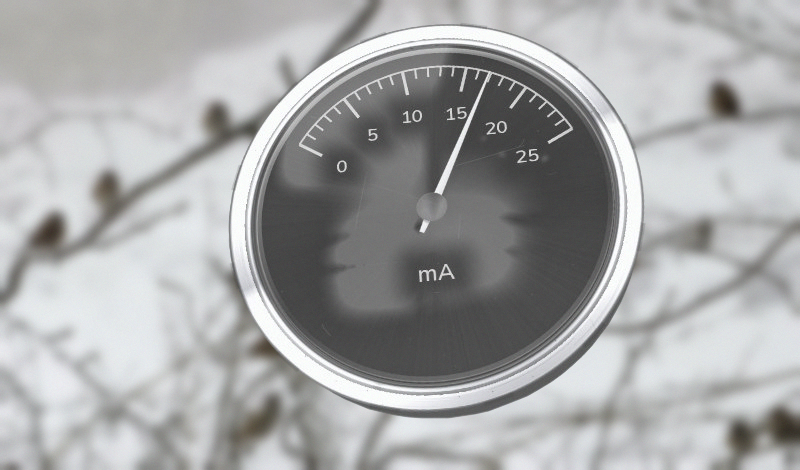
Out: value=17 unit=mA
